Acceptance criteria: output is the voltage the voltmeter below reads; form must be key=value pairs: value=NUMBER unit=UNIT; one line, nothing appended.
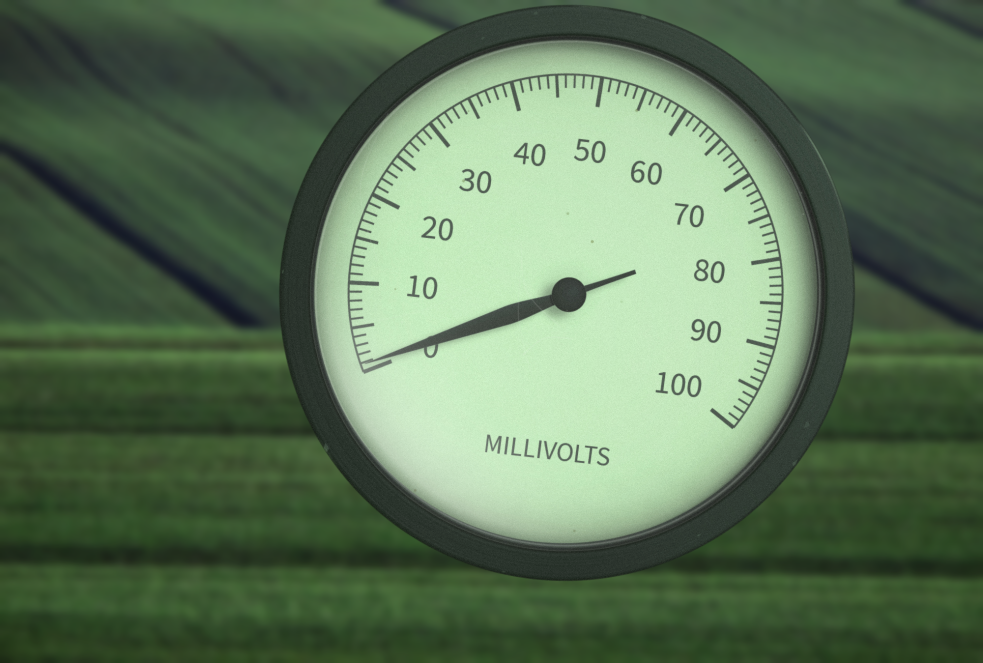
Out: value=1 unit=mV
